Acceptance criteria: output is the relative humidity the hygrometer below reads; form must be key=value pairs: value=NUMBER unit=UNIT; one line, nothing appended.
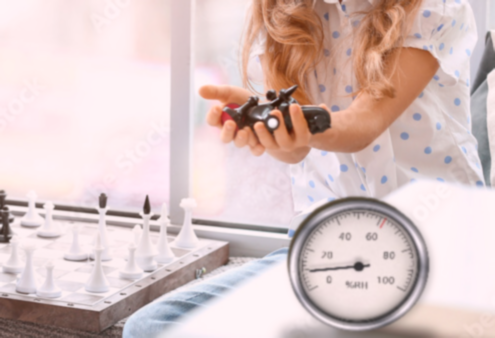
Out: value=10 unit=%
